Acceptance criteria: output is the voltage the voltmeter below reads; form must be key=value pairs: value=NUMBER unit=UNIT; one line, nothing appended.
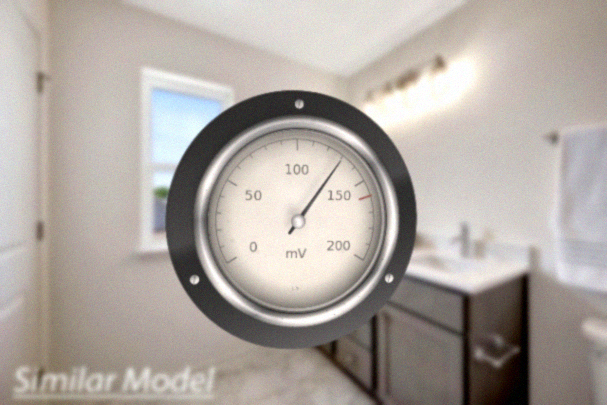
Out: value=130 unit=mV
